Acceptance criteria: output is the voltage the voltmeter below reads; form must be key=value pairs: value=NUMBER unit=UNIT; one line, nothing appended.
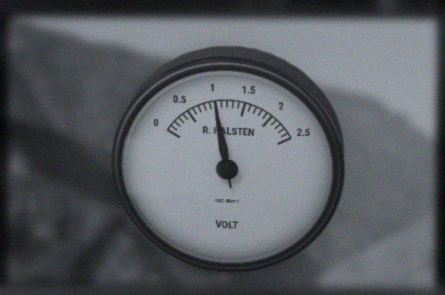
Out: value=1 unit=V
